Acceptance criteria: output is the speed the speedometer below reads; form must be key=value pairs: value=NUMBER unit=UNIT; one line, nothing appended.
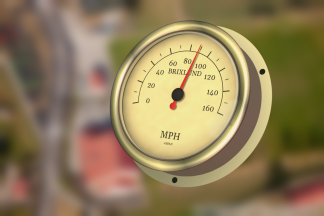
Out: value=90 unit=mph
